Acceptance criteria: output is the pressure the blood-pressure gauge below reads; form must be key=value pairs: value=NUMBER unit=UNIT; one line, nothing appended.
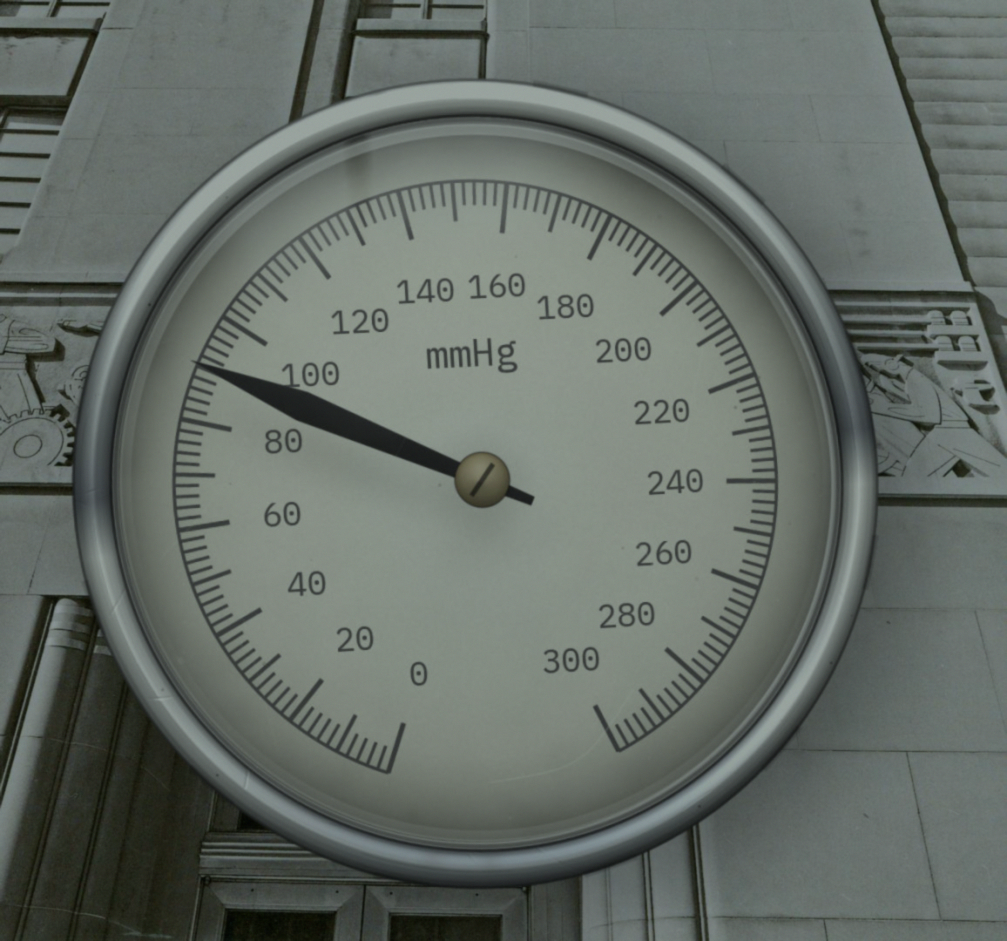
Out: value=90 unit=mmHg
